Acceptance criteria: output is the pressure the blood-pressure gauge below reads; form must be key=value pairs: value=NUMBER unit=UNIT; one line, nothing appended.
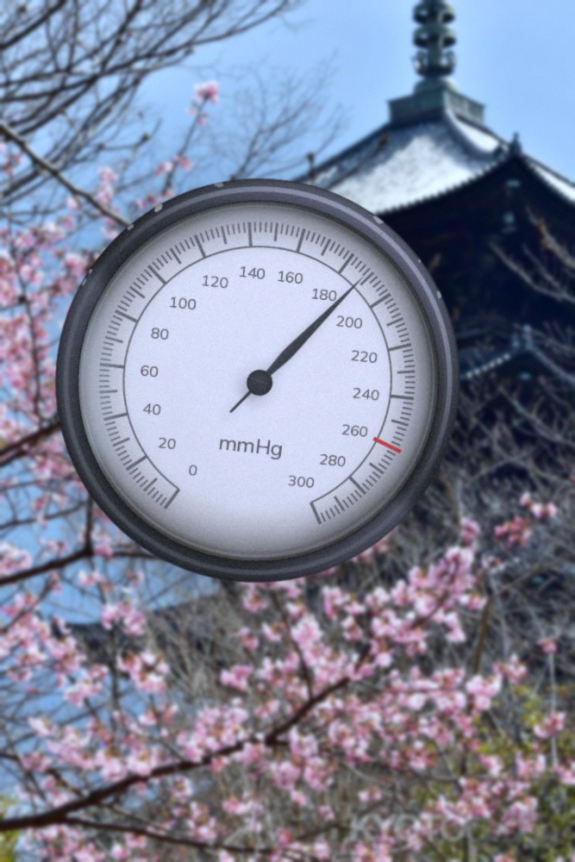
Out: value=188 unit=mmHg
